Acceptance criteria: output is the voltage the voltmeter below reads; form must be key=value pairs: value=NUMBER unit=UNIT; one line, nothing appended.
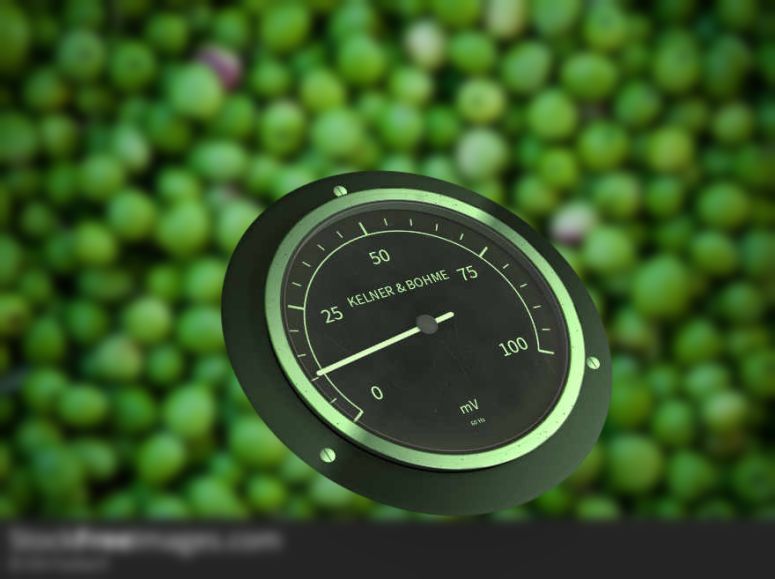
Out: value=10 unit=mV
